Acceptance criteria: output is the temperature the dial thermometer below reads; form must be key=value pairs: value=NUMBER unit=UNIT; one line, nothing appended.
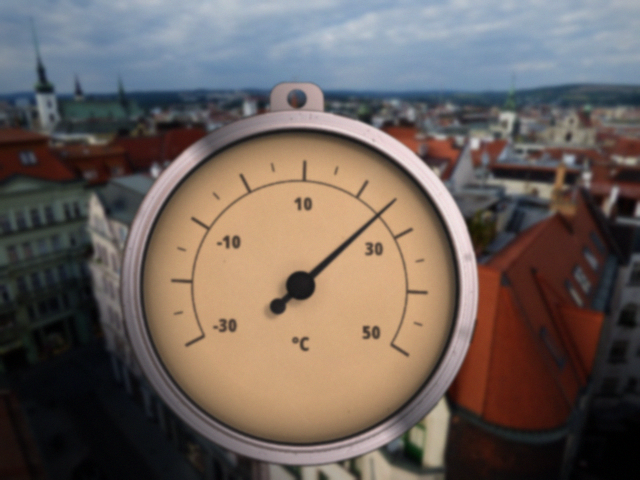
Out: value=25 unit=°C
